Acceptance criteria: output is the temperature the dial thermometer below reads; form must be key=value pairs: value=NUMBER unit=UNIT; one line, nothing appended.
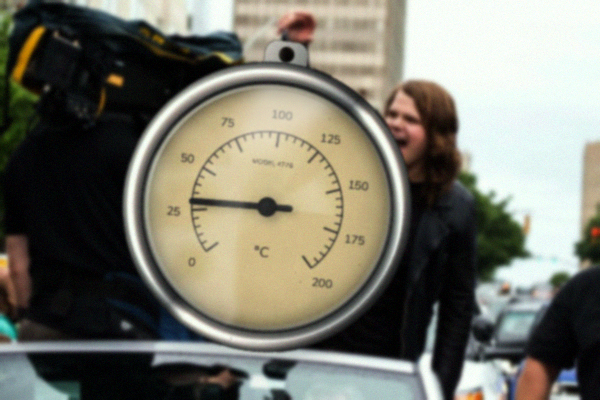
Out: value=30 unit=°C
